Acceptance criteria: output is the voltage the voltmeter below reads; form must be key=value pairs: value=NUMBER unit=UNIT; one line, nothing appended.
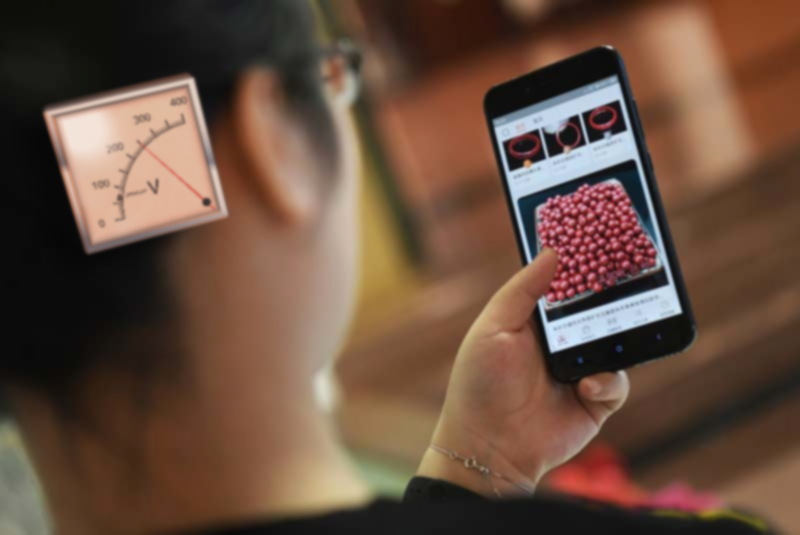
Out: value=250 unit=V
